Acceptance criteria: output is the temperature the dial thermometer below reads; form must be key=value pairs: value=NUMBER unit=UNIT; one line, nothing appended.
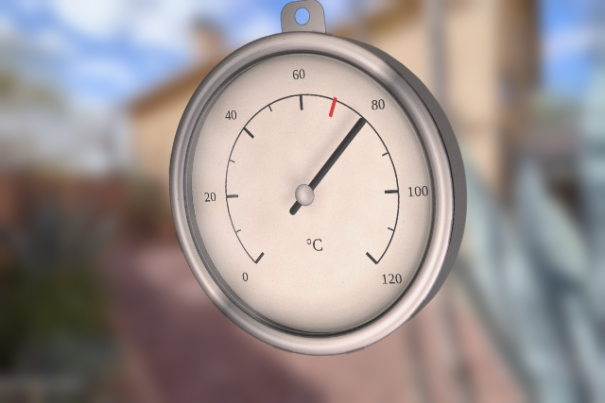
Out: value=80 unit=°C
